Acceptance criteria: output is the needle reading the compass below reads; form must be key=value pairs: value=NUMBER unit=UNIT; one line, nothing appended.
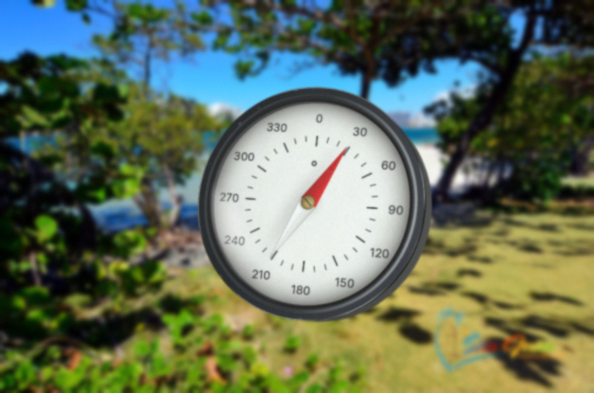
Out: value=30 unit=°
